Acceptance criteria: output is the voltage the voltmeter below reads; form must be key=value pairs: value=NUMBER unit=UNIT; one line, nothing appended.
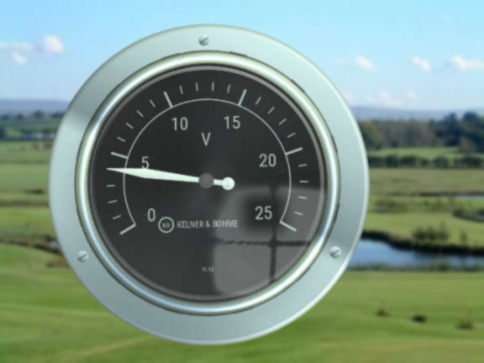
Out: value=4 unit=V
